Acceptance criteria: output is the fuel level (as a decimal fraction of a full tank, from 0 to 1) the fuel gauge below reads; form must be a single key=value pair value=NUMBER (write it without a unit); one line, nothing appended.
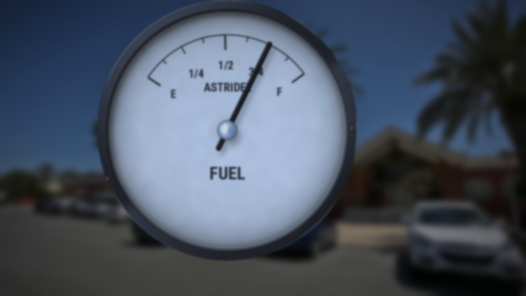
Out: value=0.75
